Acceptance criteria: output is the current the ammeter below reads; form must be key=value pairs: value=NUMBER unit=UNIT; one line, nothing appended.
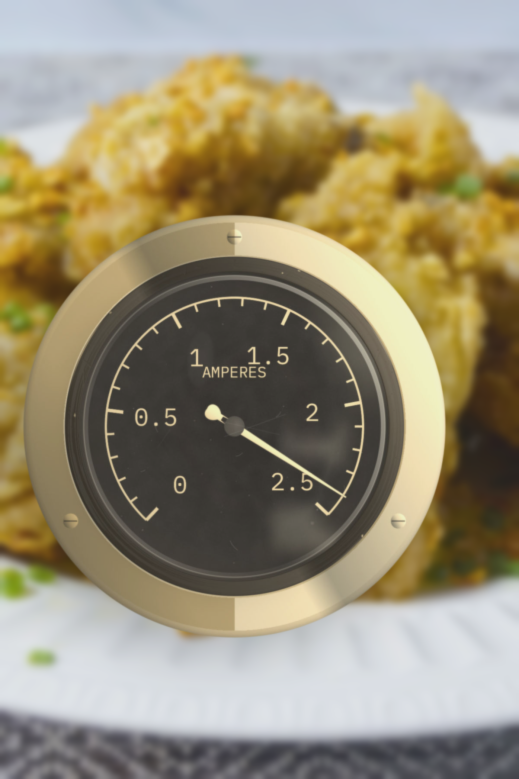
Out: value=2.4 unit=A
